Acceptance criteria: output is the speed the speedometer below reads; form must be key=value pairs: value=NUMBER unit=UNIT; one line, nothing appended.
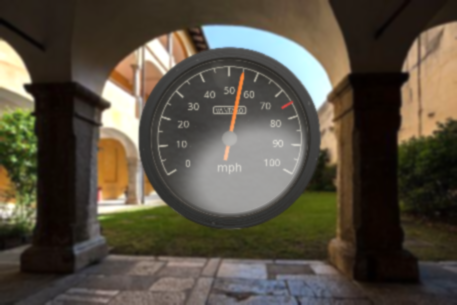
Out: value=55 unit=mph
